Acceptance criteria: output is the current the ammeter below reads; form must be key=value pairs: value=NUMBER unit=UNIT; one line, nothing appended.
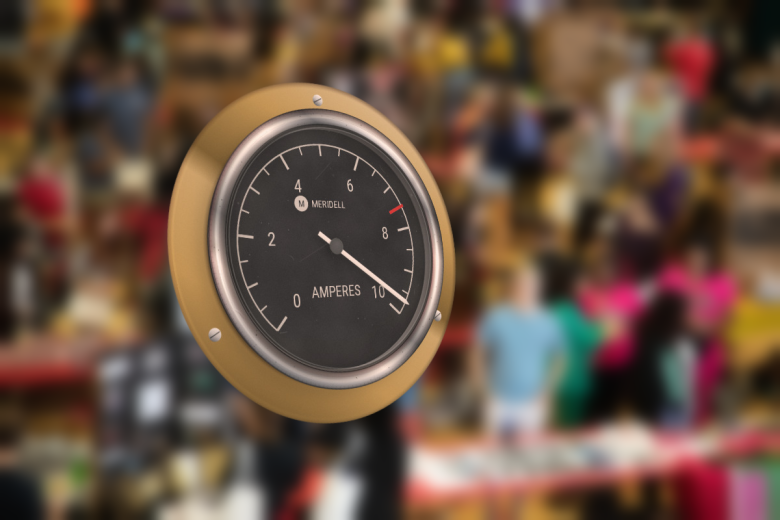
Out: value=9.75 unit=A
